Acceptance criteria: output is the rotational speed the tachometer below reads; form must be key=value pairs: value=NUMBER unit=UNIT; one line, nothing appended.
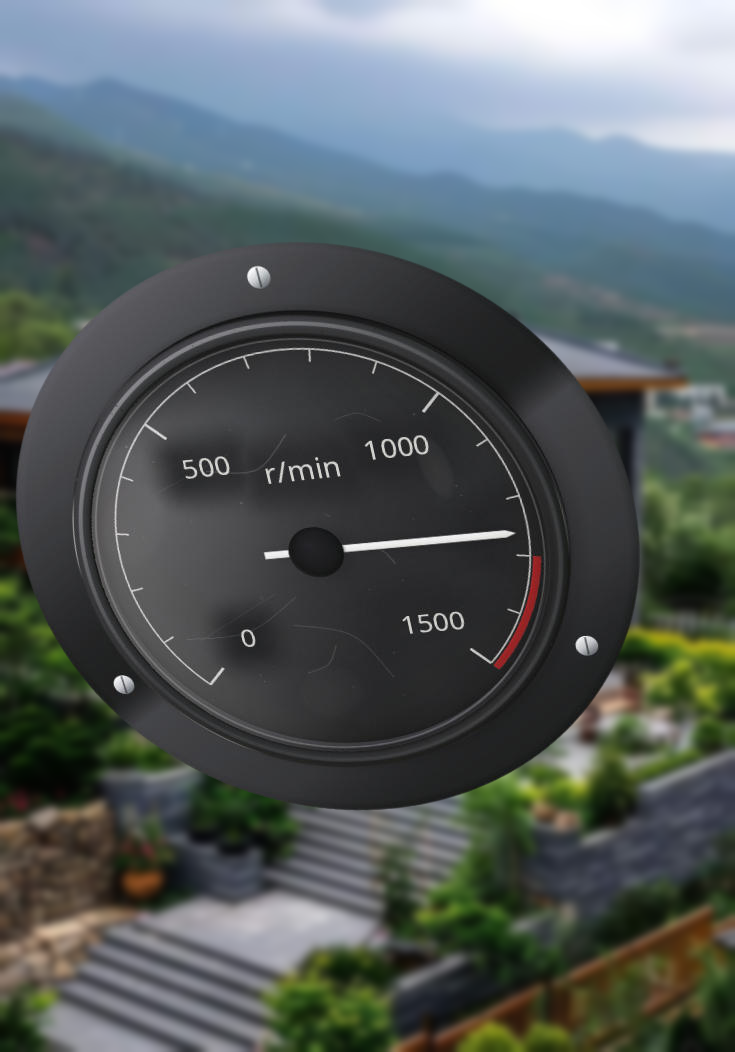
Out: value=1250 unit=rpm
